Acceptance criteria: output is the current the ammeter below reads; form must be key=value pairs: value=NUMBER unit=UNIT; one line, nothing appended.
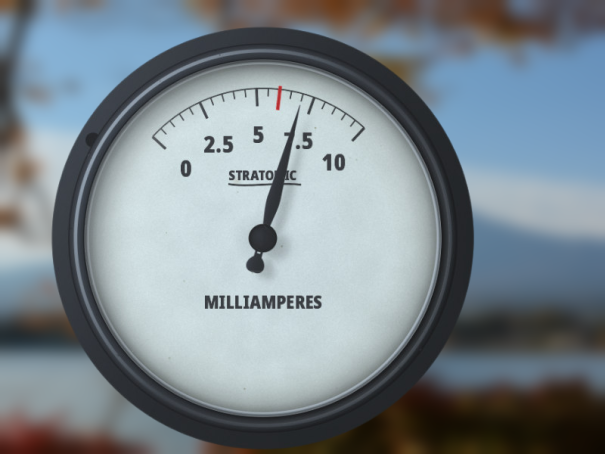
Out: value=7 unit=mA
